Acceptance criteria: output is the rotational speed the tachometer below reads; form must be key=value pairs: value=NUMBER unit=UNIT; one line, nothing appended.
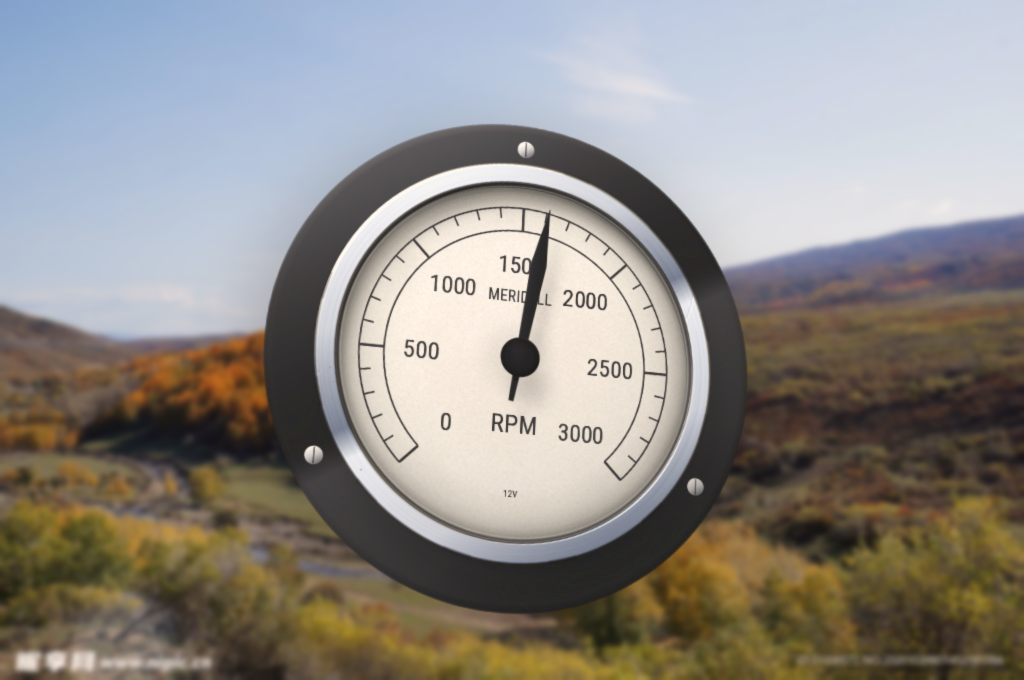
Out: value=1600 unit=rpm
